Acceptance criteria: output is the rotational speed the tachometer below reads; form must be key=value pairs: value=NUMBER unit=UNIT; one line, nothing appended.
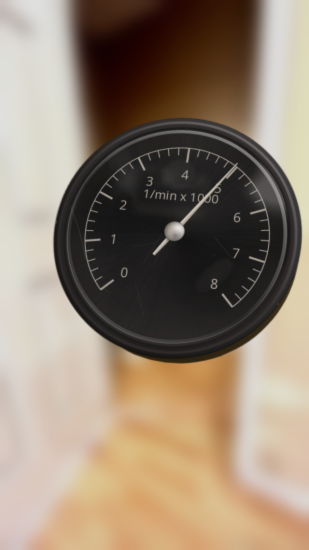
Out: value=5000 unit=rpm
